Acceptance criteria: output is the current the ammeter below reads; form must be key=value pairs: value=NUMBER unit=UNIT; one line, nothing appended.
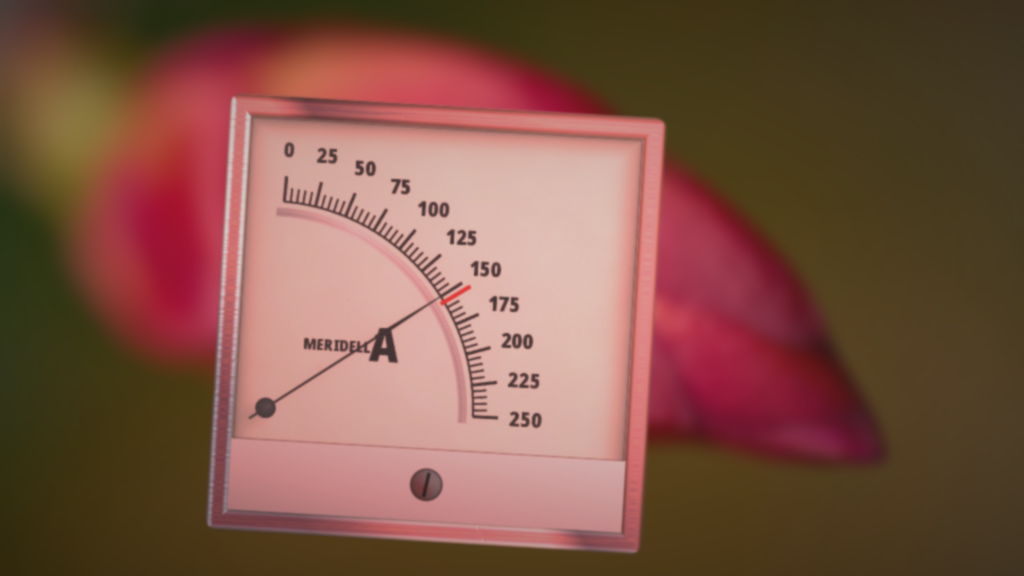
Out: value=150 unit=A
